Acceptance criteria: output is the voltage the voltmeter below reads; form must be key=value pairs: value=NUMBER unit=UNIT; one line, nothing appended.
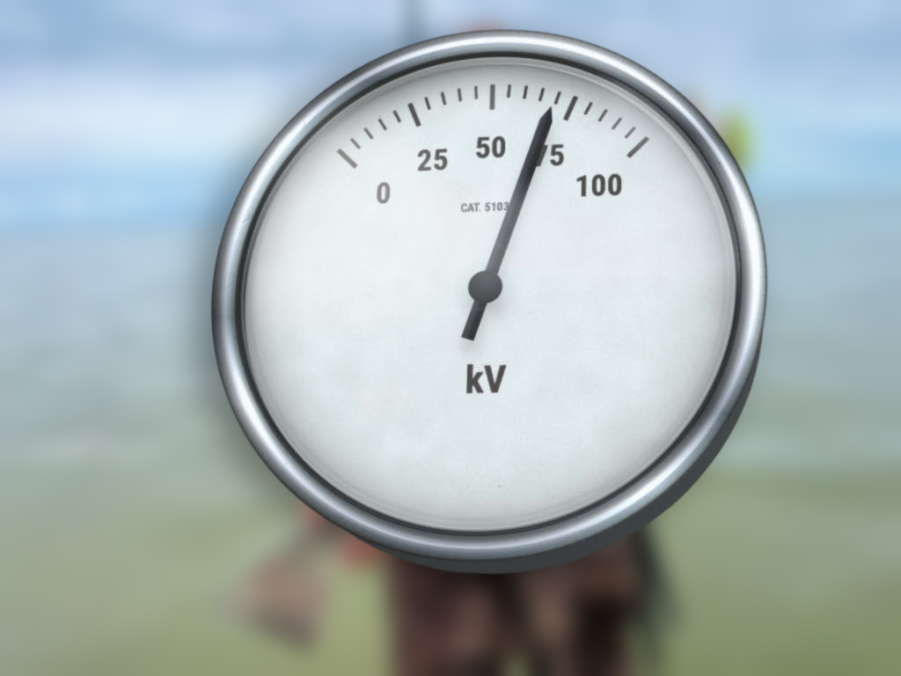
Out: value=70 unit=kV
